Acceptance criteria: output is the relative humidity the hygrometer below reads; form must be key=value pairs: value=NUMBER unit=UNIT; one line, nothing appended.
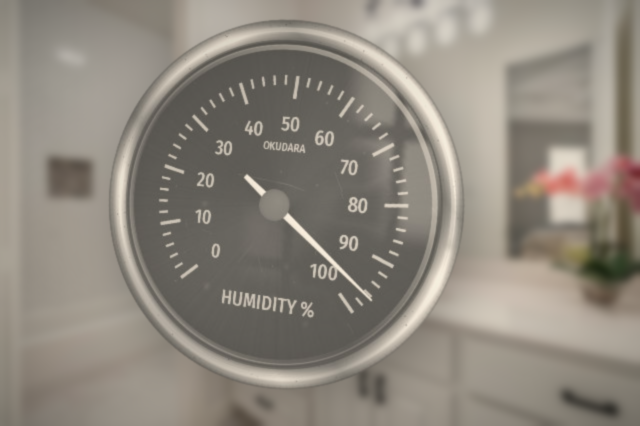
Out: value=96 unit=%
